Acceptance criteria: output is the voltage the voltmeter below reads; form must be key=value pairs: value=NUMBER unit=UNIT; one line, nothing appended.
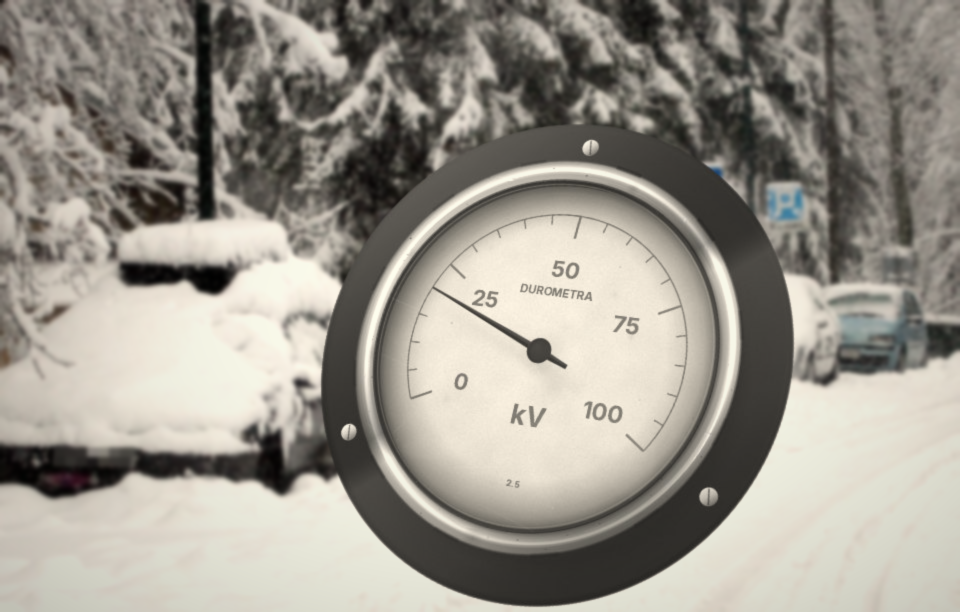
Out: value=20 unit=kV
